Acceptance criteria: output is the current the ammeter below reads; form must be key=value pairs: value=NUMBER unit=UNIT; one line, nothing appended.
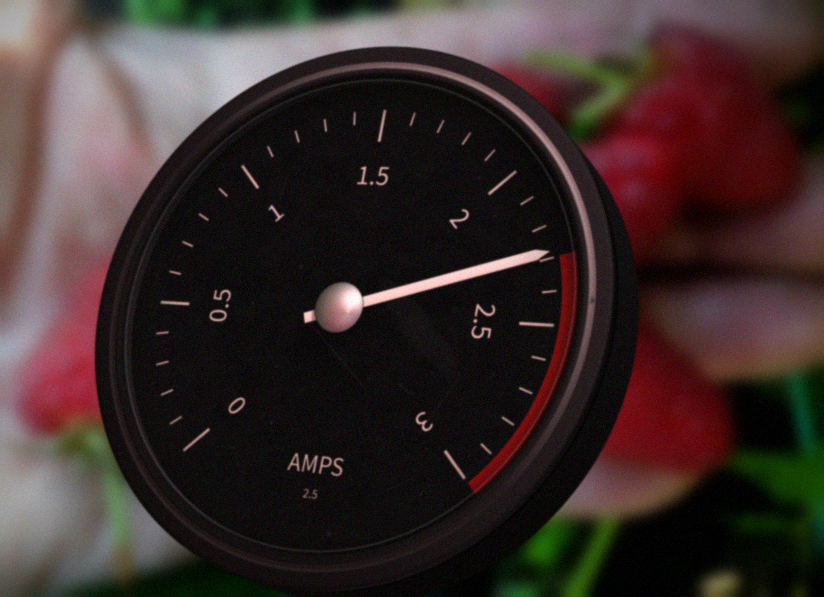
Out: value=2.3 unit=A
